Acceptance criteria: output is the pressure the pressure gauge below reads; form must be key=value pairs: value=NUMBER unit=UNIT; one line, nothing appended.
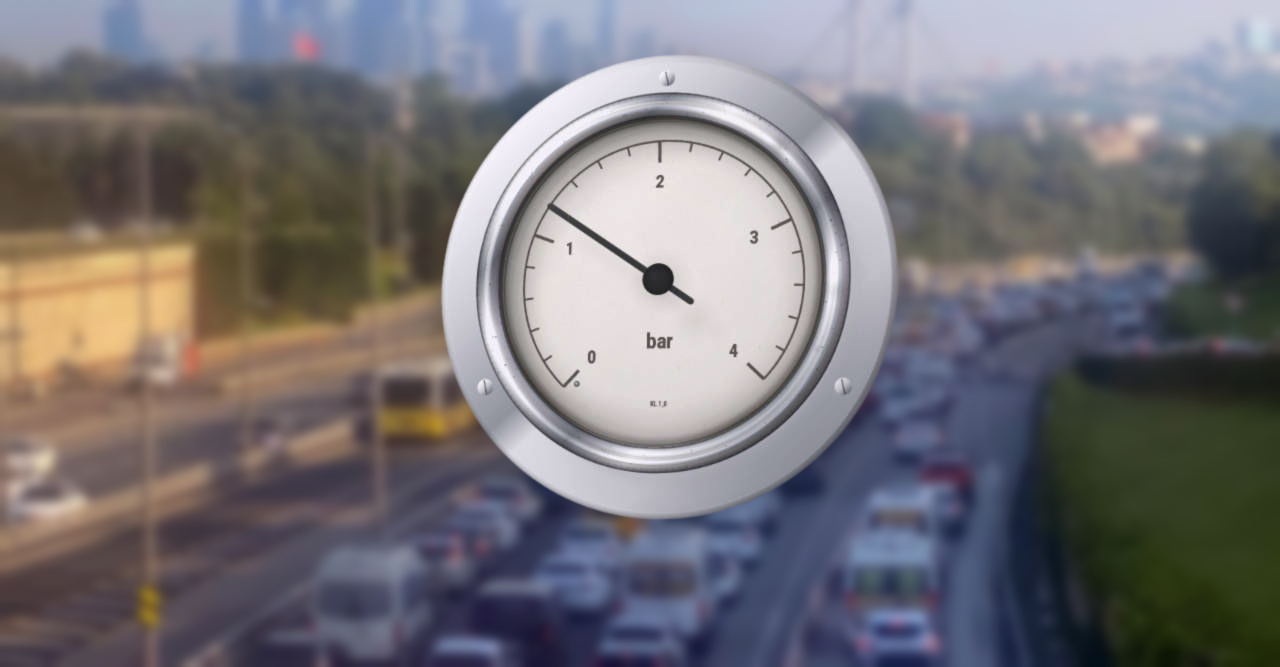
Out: value=1.2 unit=bar
